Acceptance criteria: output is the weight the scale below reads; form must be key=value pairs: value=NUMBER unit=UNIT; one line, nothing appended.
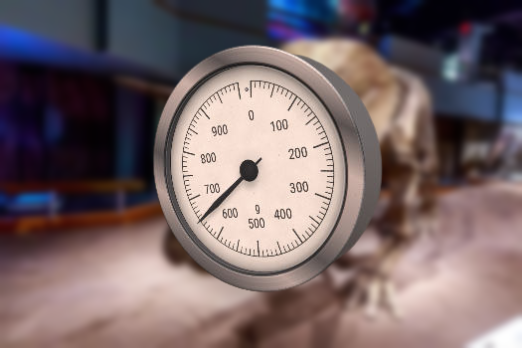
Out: value=650 unit=g
